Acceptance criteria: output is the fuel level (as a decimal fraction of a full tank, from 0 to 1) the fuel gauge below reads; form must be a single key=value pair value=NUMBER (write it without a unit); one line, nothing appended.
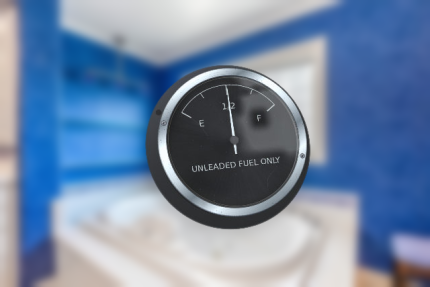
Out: value=0.5
